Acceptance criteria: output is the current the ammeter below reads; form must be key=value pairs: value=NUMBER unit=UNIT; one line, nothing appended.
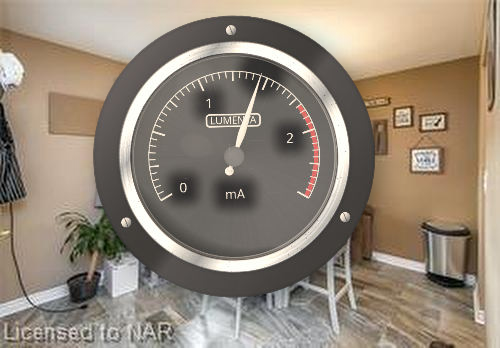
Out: value=1.45 unit=mA
